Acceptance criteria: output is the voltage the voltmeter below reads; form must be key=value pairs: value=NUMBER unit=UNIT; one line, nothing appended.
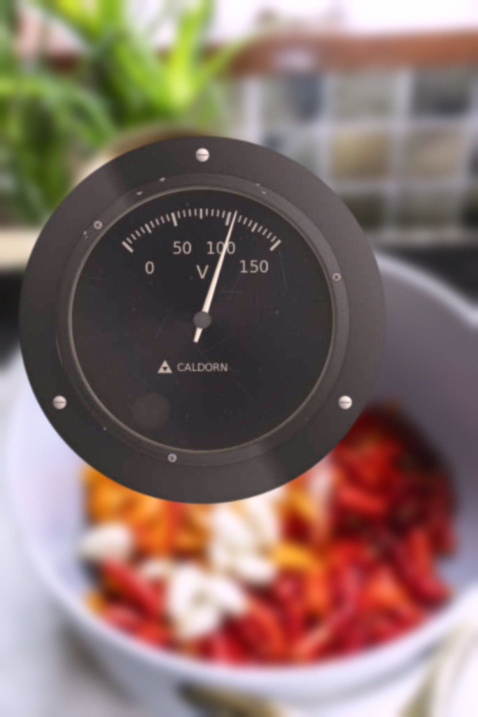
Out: value=105 unit=V
